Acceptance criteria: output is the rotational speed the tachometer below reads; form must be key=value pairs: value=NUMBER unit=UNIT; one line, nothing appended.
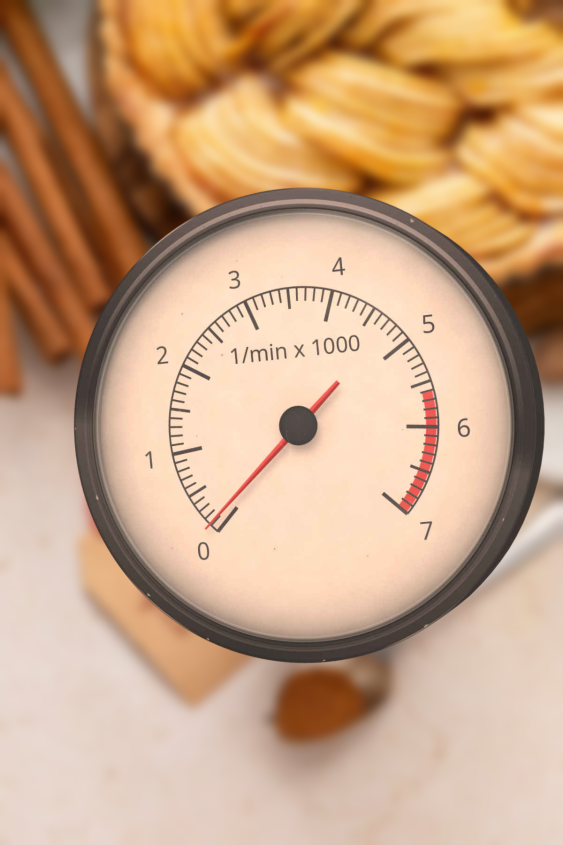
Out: value=100 unit=rpm
